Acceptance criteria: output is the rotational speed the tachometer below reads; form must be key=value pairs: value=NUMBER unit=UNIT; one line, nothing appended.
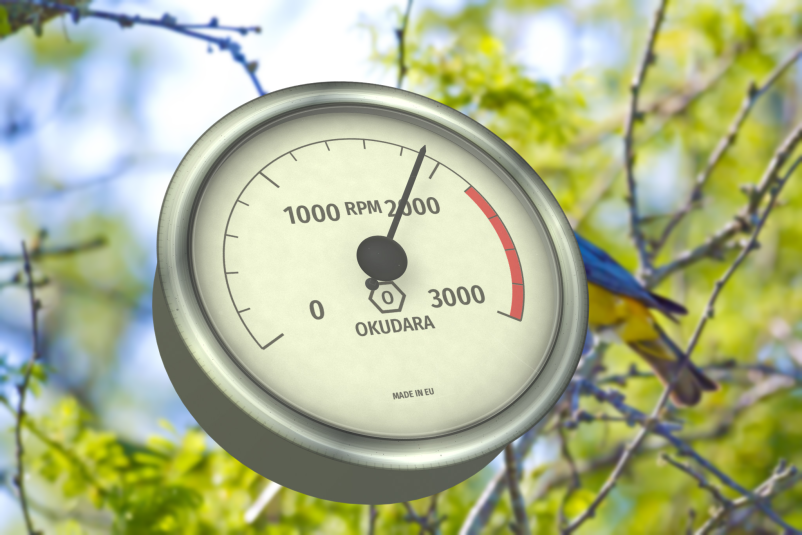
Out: value=1900 unit=rpm
